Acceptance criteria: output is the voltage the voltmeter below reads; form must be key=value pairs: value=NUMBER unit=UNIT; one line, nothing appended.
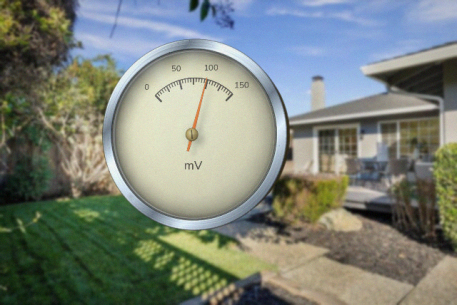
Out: value=100 unit=mV
